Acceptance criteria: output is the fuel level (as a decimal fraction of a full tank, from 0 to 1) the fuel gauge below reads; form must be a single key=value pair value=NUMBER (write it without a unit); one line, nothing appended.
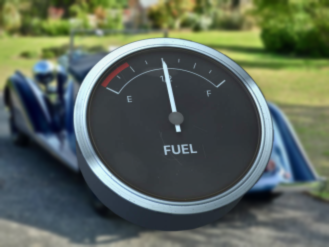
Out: value=0.5
